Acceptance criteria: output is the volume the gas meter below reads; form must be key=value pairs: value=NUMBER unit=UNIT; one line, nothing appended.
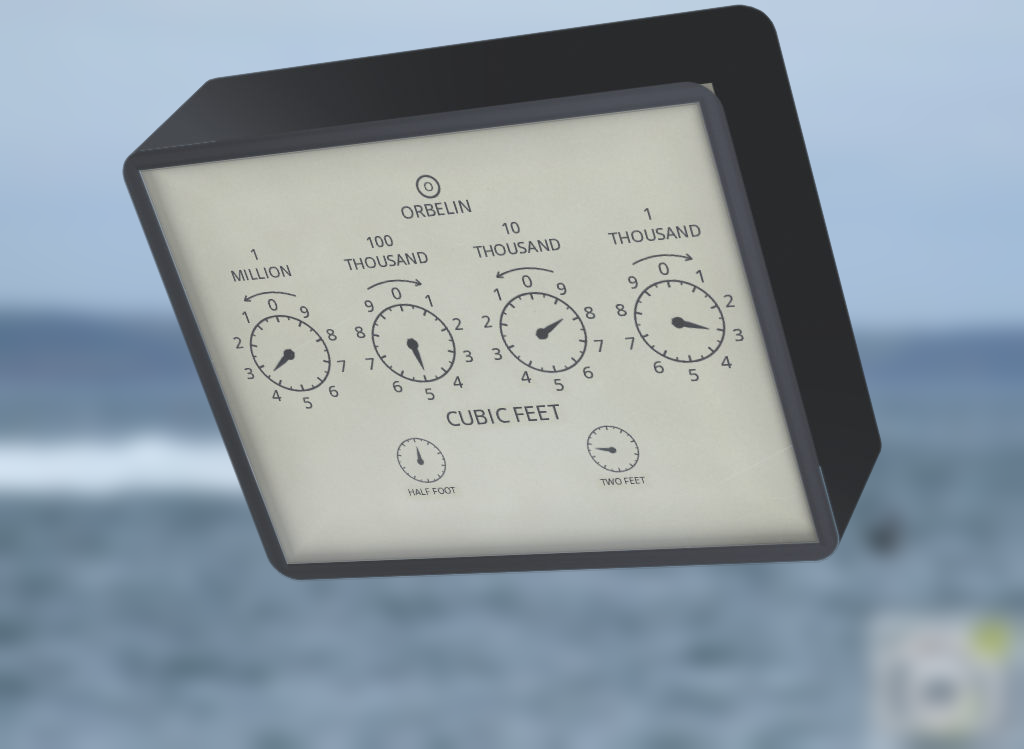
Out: value=348300 unit=ft³
